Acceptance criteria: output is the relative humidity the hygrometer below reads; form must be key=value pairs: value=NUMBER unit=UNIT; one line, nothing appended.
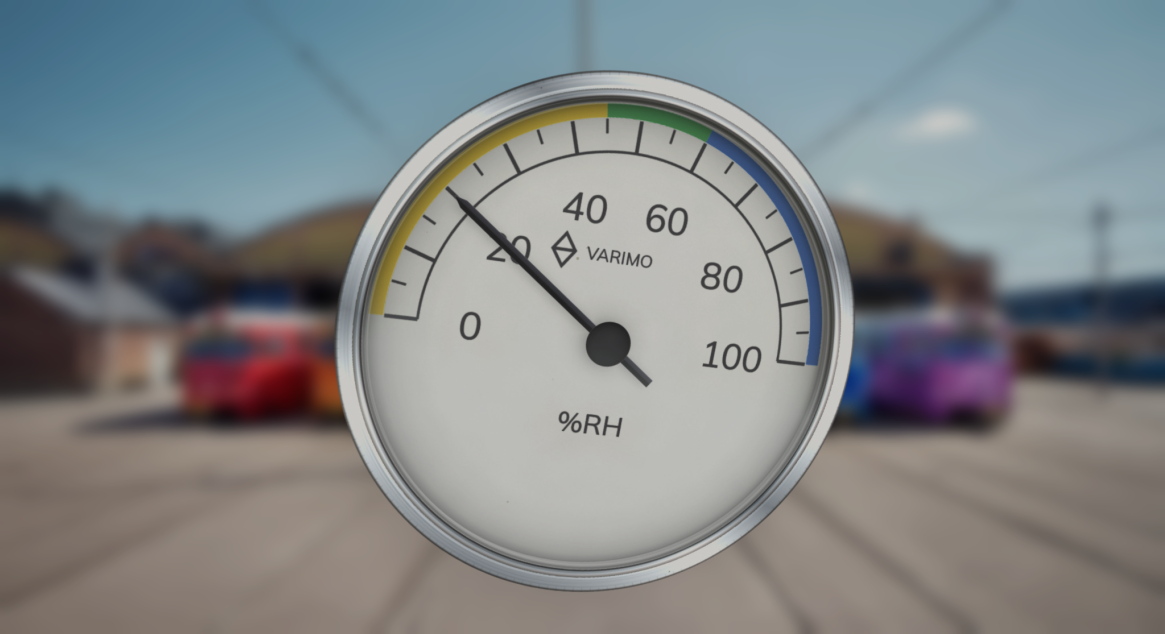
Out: value=20 unit=%
